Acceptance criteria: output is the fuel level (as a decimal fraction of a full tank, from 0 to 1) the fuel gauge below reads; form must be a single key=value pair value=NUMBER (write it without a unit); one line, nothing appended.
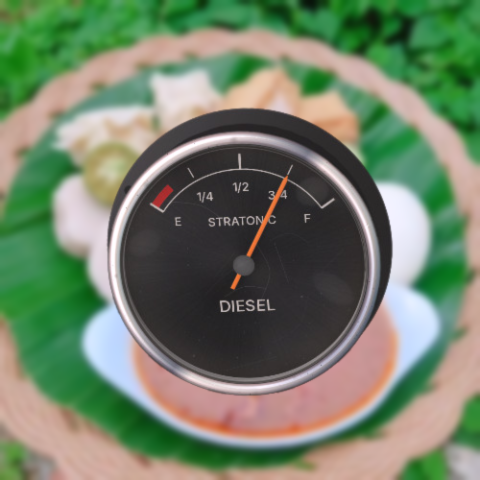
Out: value=0.75
